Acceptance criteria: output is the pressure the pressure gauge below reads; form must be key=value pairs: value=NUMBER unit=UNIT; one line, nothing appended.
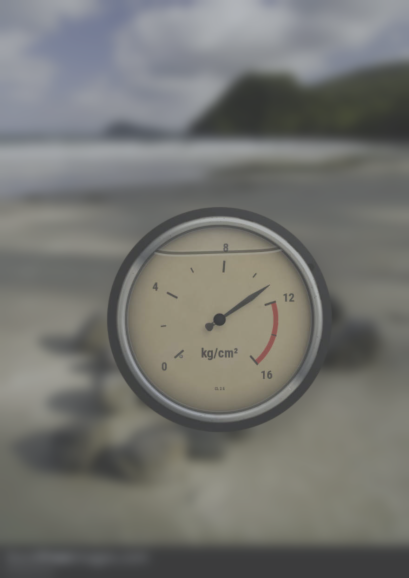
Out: value=11 unit=kg/cm²
